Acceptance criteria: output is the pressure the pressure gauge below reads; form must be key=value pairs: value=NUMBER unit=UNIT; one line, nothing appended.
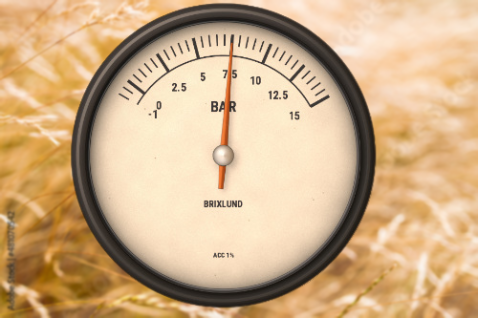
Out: value=7.5 unit=bar
